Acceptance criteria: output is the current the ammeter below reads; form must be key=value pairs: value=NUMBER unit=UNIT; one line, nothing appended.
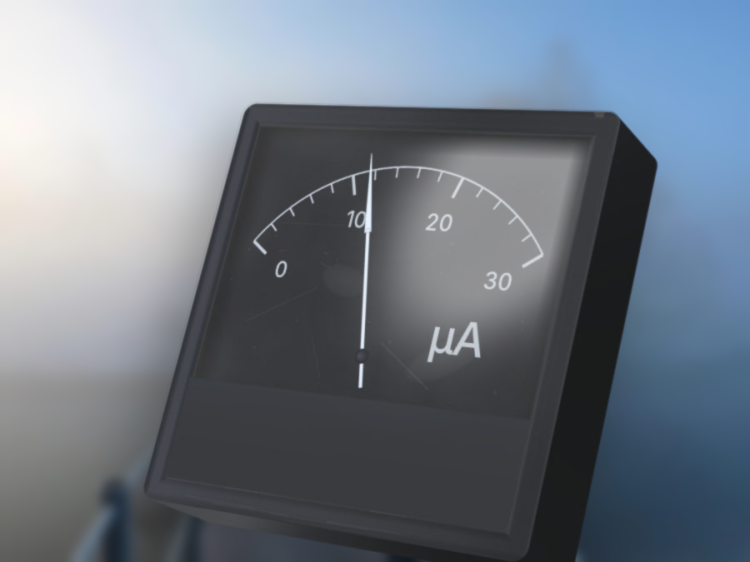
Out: value=12 unit=µA
